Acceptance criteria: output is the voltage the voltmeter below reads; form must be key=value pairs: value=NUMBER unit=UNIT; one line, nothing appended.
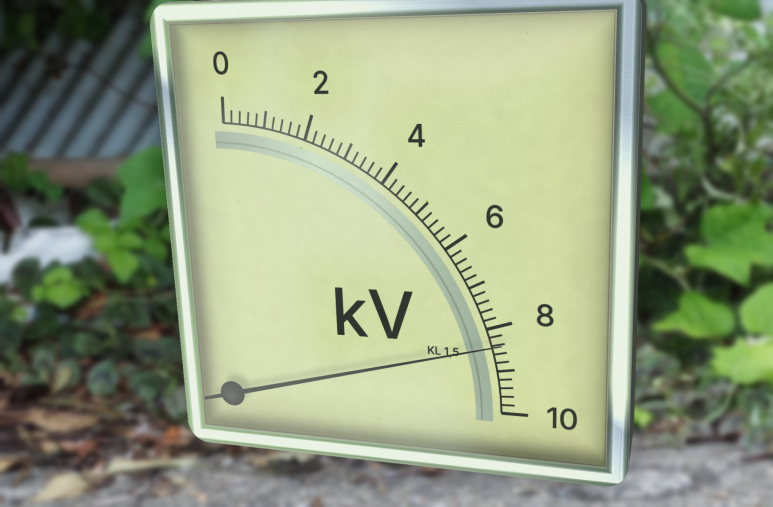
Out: value=8.4 unit=kV
